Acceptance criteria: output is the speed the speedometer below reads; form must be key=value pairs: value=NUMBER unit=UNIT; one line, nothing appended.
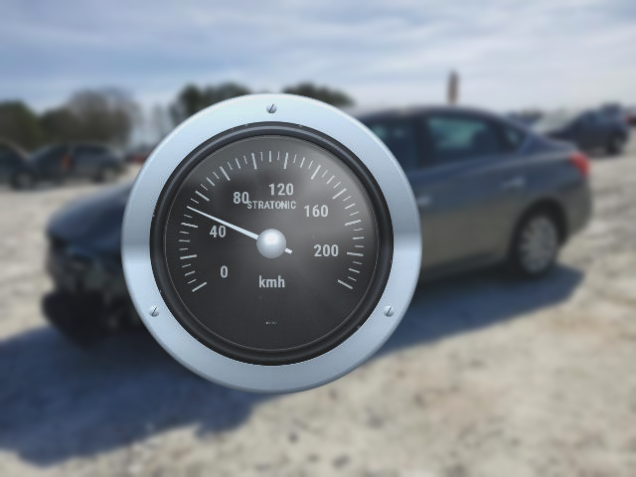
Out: value=50 unit=km/h
